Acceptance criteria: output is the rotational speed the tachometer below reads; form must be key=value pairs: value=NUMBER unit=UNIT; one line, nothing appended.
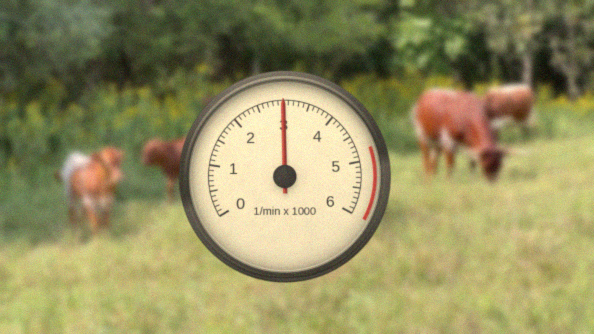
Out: value=3000 unit=rpm
